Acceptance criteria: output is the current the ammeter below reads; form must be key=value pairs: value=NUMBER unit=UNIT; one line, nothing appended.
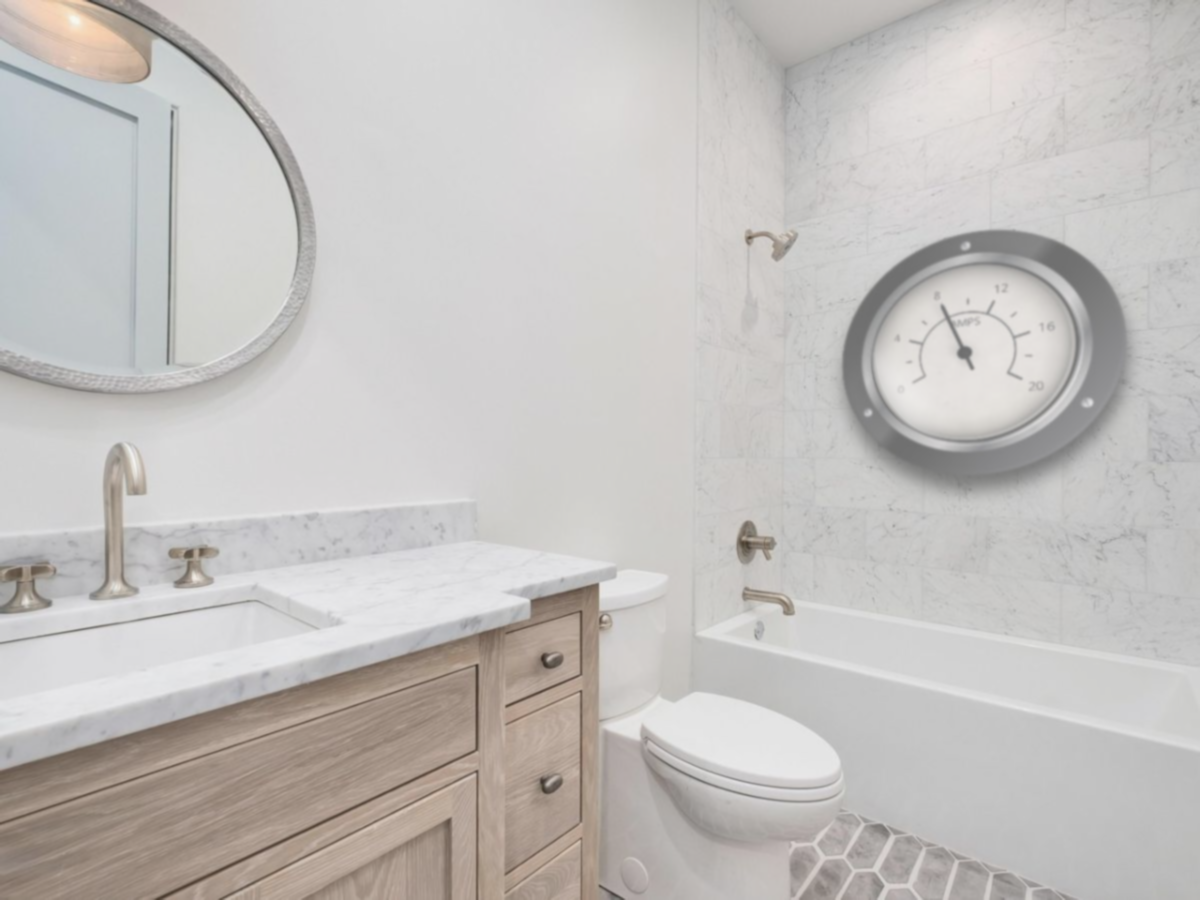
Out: value=8 unit=A
